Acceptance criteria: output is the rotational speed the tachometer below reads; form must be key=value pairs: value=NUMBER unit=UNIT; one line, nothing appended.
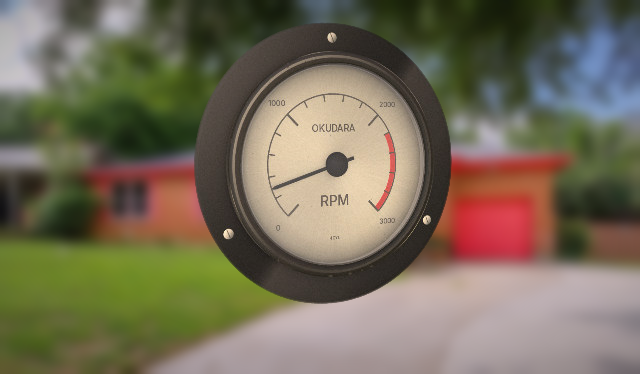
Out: value=300 unit=rpm
